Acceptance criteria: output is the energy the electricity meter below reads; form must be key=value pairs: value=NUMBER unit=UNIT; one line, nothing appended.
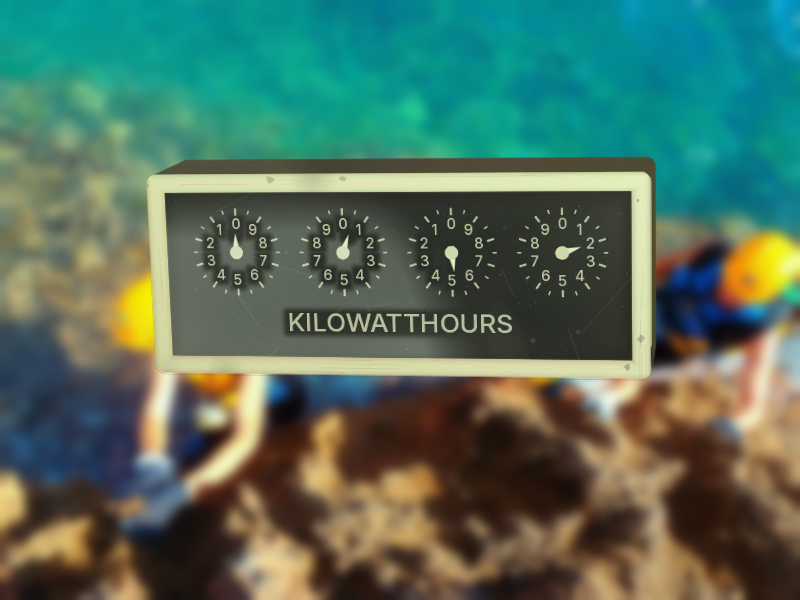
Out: value=52 unit=kWh
